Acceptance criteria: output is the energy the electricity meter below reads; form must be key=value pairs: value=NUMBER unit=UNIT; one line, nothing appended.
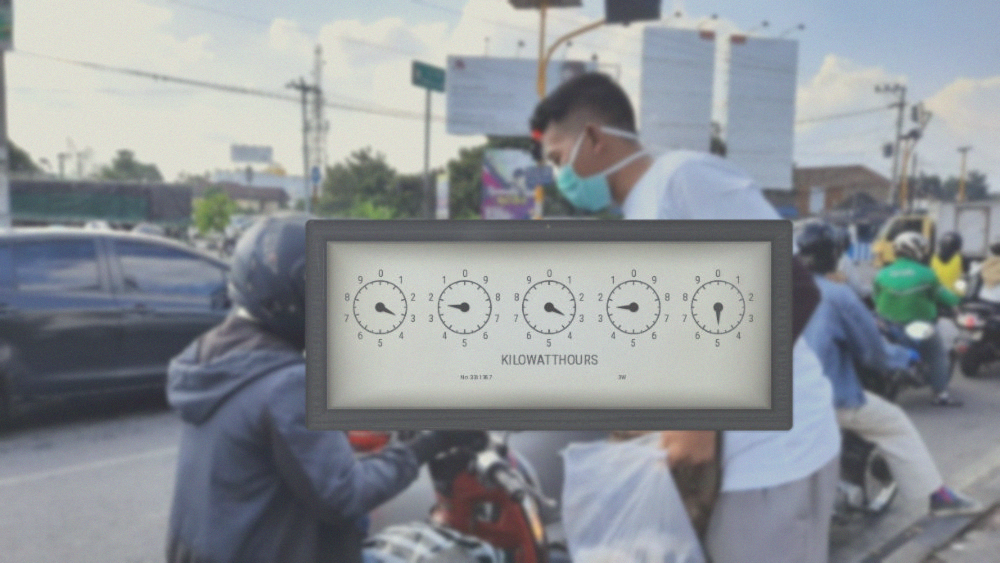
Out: value=32325 unit=kWh
